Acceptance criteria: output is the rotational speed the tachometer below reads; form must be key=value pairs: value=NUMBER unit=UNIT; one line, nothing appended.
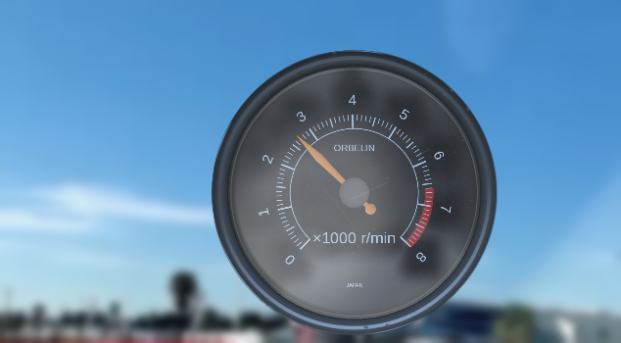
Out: value=2700 unit=rpm
